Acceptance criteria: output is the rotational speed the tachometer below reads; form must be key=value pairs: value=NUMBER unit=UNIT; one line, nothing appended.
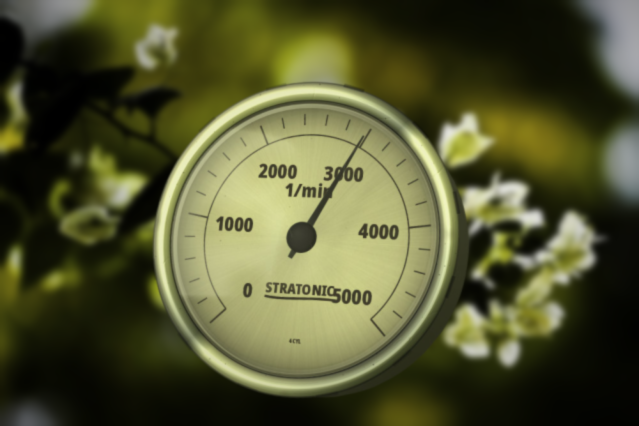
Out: value=3000 unit=rpm
